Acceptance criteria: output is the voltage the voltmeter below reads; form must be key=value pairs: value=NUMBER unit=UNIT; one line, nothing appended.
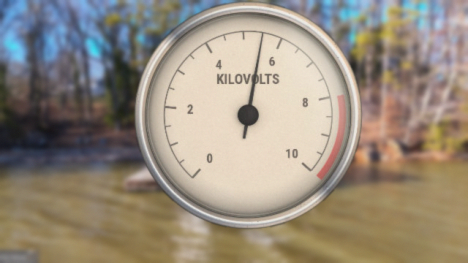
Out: value=5.5 unit=kV
